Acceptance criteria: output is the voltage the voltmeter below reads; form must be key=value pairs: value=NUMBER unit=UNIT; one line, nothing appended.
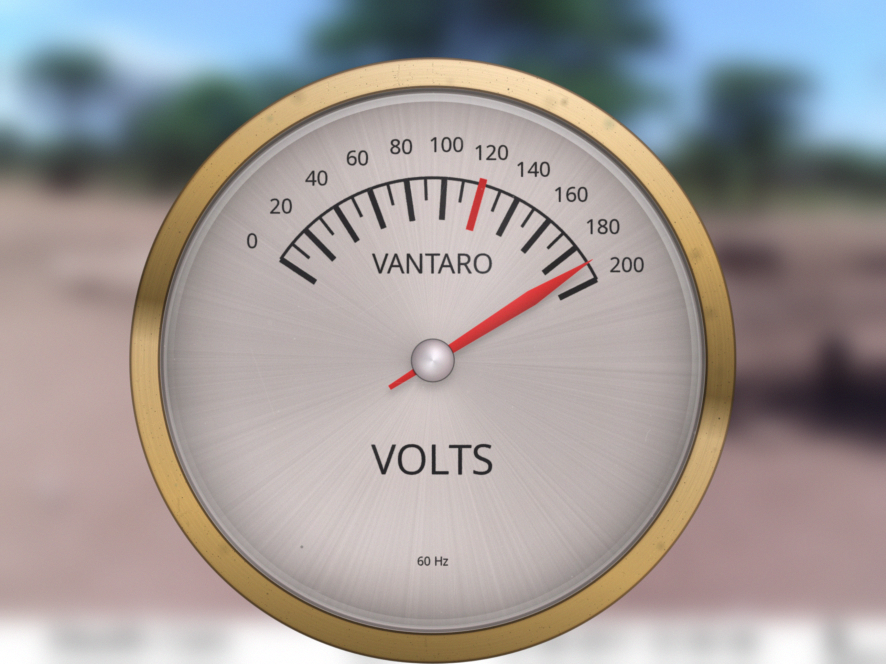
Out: value=190 unit=V
